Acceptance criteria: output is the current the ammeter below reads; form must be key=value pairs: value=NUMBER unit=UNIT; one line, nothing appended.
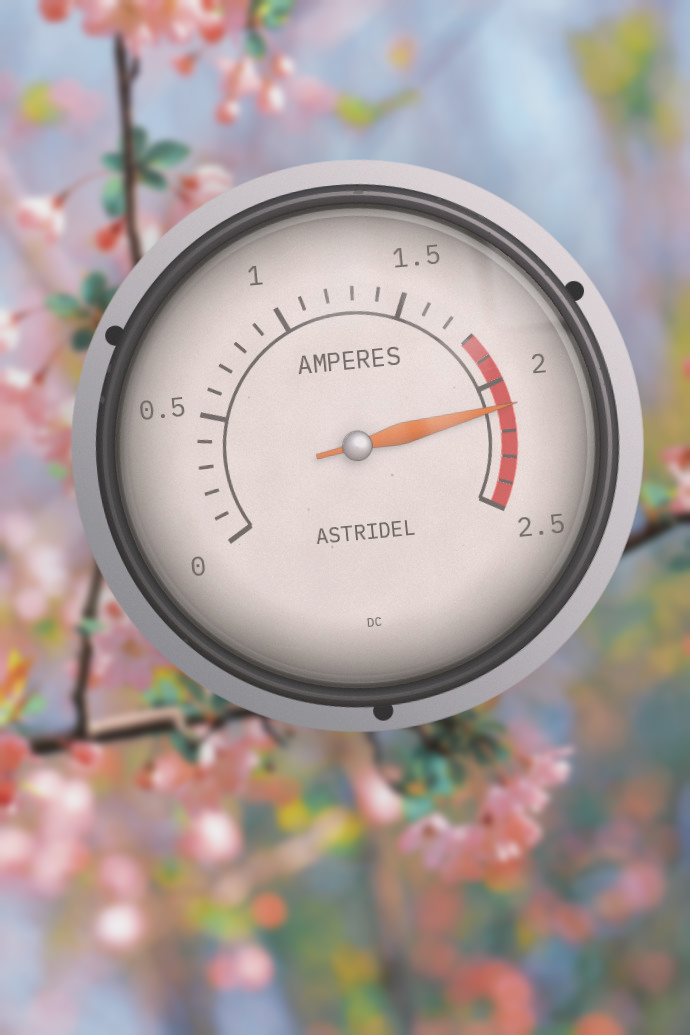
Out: value=2.1 unit=A
